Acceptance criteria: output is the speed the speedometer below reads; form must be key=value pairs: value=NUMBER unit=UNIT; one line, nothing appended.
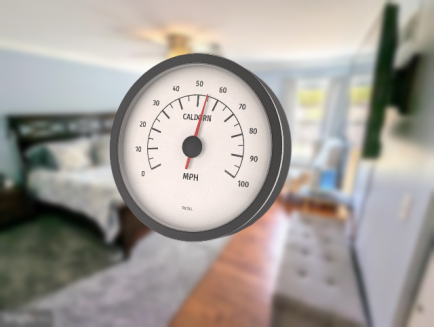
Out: value=55 unit=mph
